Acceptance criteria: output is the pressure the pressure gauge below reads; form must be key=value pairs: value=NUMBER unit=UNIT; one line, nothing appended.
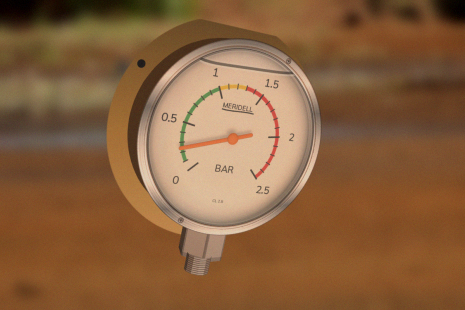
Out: value=0.25 unit=bar
